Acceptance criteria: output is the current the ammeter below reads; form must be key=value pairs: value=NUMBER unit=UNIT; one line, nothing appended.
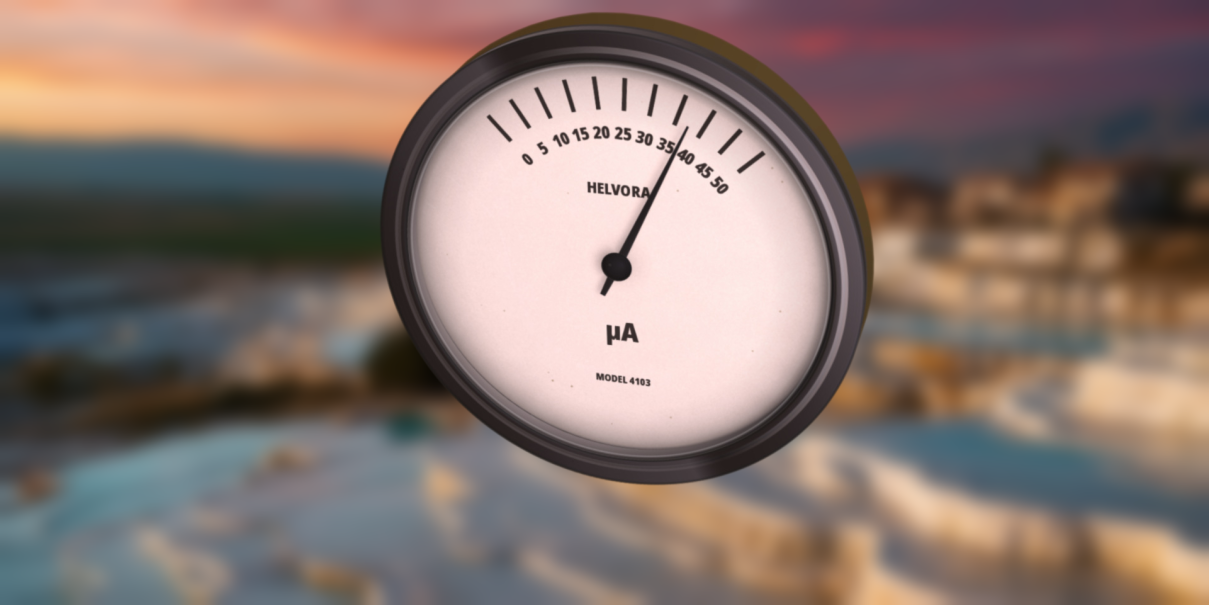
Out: value=37.5 unit=µA
